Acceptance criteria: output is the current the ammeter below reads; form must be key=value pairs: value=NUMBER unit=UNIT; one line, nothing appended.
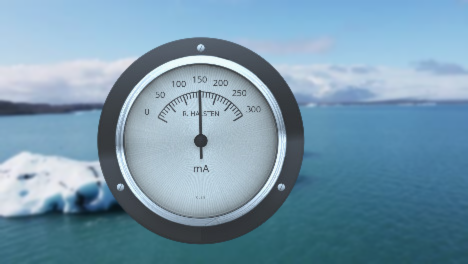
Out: value=150 unit=mA
